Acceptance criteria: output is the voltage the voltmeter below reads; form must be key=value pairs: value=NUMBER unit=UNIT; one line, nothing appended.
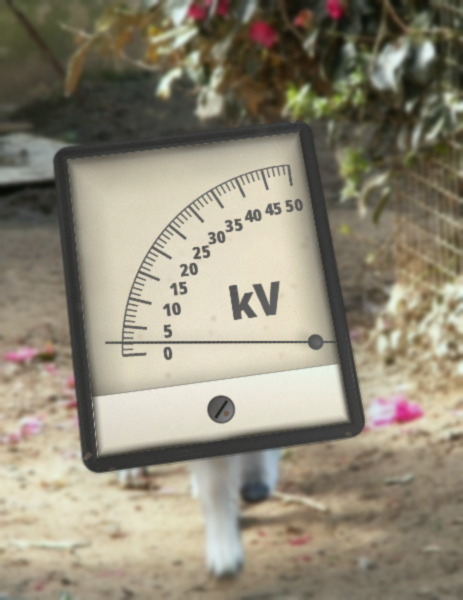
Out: value=2 unit=kV
